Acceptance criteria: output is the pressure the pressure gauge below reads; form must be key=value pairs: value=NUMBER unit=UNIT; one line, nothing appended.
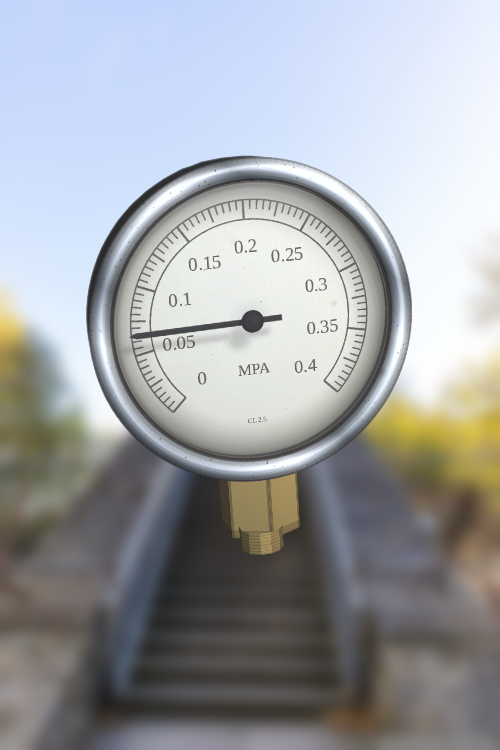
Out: value=0.065 unit=MPa
